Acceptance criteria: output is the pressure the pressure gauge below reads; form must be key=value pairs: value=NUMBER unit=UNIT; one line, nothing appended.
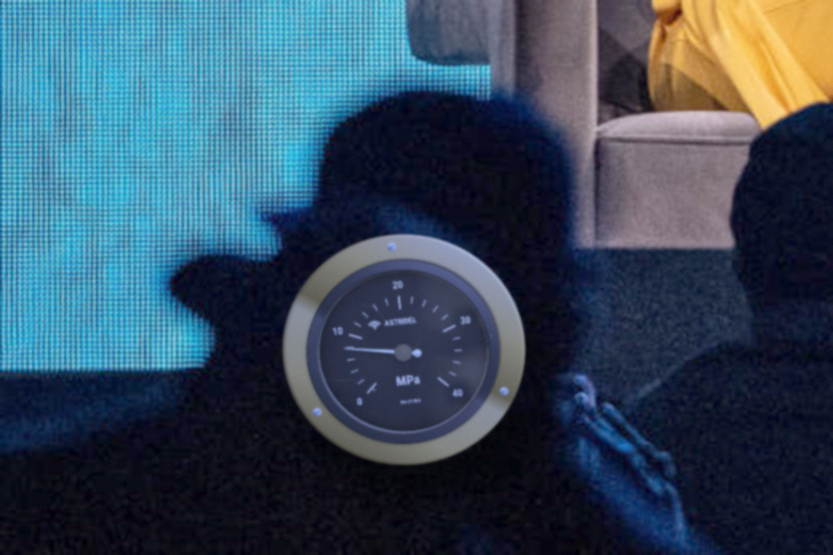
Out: value=8 unit=MPa
